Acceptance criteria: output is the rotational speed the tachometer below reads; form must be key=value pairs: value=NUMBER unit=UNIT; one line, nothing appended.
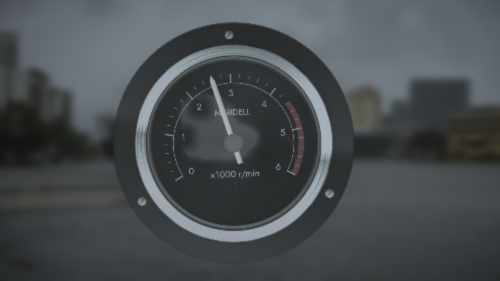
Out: value=2600 unit=rpm
